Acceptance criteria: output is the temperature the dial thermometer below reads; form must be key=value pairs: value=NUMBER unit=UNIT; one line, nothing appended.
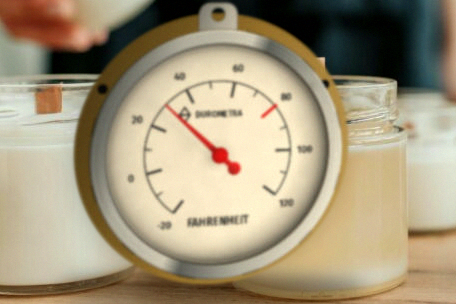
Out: value=30 unit=°F
